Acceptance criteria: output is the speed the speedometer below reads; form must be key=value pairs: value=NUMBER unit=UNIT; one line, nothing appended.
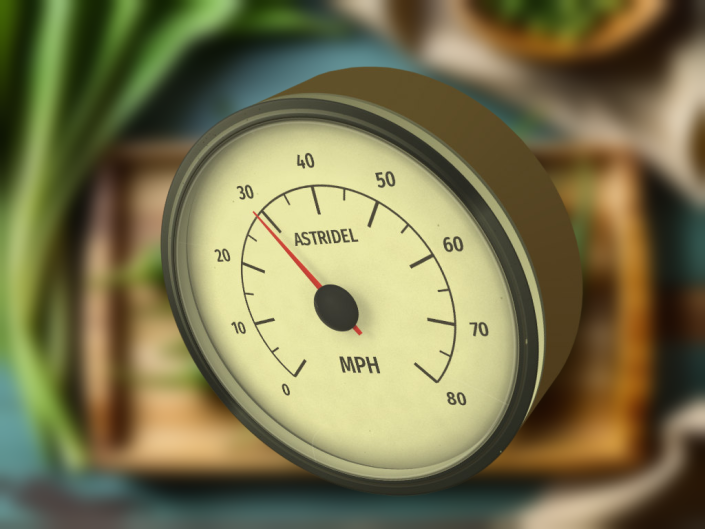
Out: value=30 unit=mph
